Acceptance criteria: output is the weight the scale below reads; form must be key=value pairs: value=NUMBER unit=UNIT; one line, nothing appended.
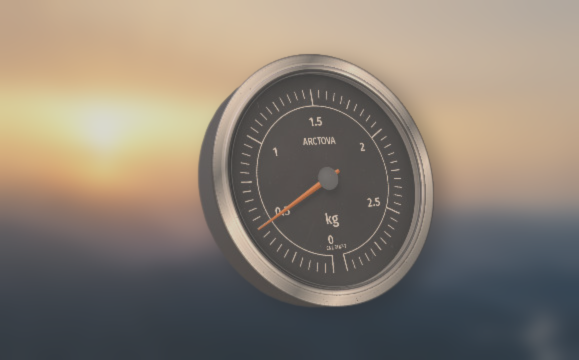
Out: value=0.5 unit=kg
